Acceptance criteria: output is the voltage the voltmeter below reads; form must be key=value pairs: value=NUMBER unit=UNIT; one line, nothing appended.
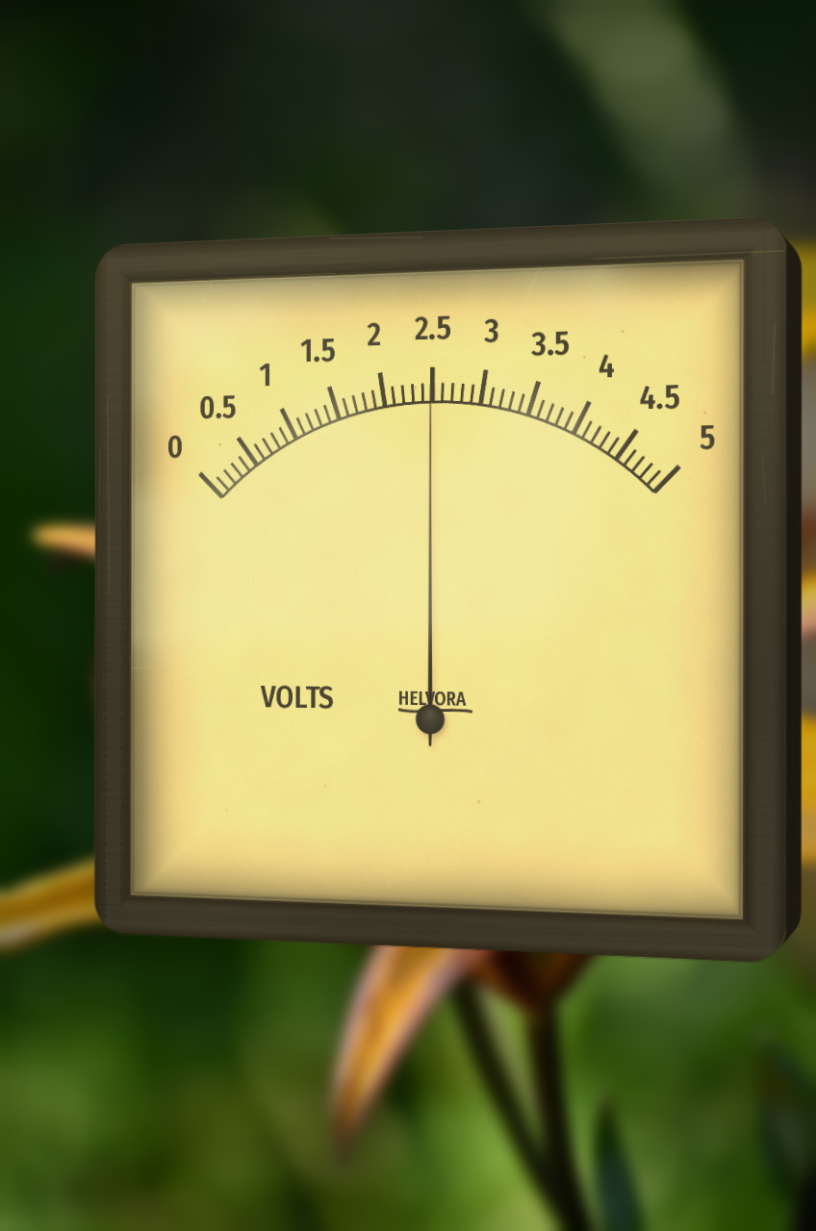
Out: value=2.5 unit=V
